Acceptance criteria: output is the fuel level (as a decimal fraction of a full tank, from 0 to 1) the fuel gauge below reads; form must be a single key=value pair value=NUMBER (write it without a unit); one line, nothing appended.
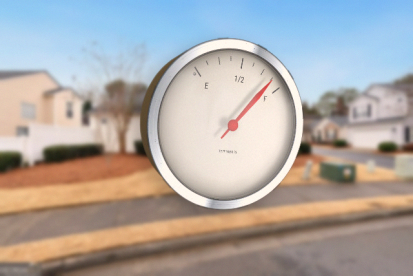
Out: value=0.875
